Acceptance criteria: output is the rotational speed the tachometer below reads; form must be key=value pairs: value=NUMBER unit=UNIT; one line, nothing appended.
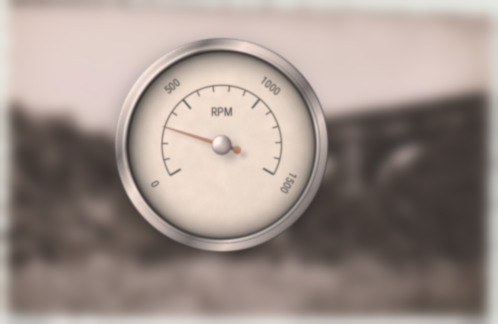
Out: value=300 unit=rpm
